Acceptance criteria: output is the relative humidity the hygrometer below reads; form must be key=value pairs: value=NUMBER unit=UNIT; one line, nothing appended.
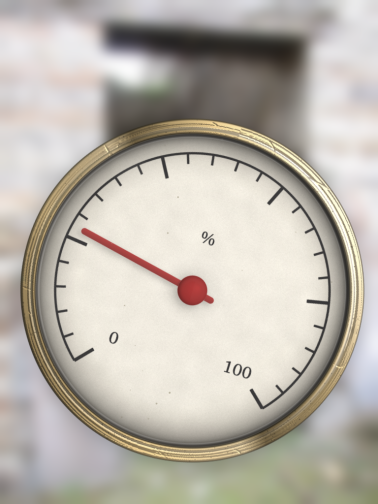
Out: value=22 unit=%
